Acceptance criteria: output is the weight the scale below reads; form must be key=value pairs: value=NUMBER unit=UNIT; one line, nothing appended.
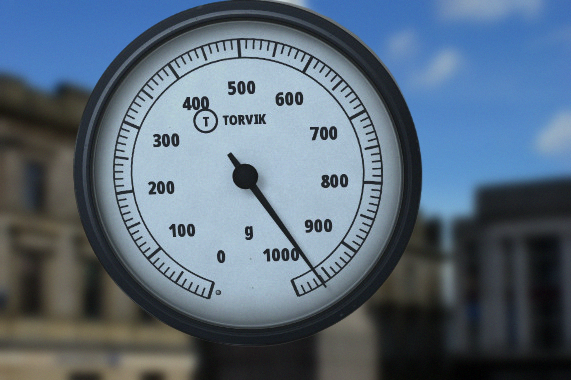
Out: value=960 unit=g
